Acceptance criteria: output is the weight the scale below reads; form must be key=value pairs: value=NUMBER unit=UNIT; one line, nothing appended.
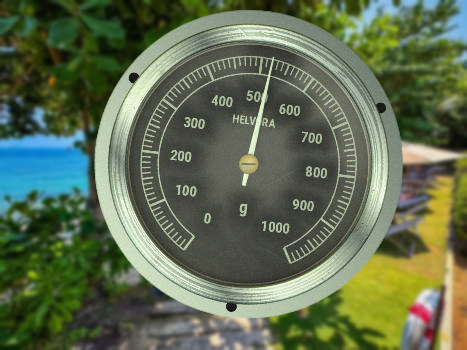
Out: value=520 unit=g
